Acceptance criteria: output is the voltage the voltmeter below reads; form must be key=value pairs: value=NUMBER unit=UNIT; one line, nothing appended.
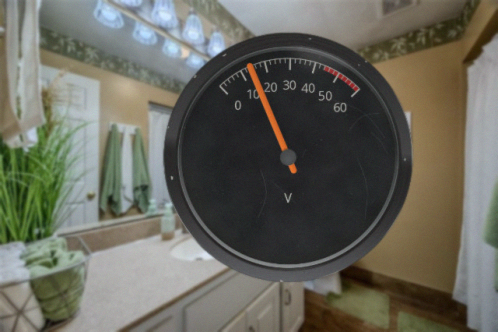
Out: value=14 unit=V
